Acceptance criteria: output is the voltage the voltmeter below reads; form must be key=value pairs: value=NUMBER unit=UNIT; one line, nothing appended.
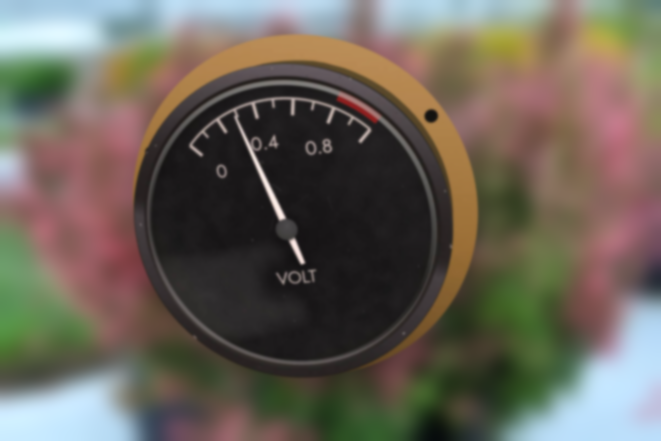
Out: value=0.3 unit=V
